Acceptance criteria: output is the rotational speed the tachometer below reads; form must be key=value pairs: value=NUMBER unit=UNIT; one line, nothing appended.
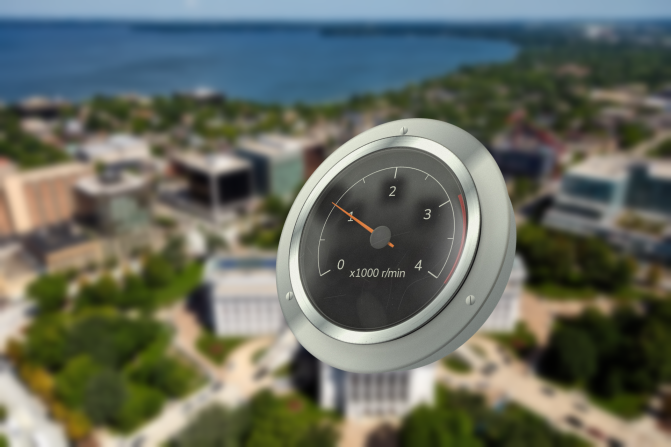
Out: value=1000 unit=rpm
